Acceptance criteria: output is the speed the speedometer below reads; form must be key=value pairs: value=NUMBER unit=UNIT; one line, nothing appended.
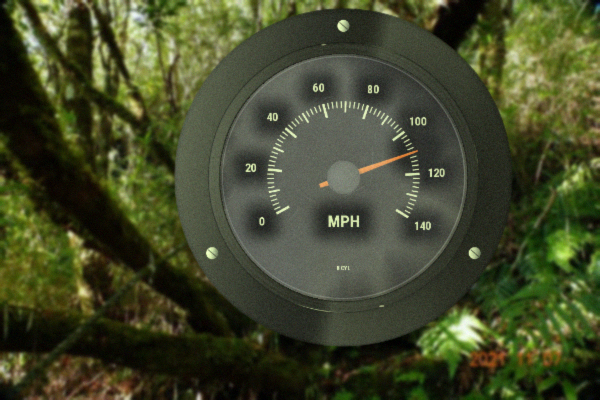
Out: value=110 unit=mph
